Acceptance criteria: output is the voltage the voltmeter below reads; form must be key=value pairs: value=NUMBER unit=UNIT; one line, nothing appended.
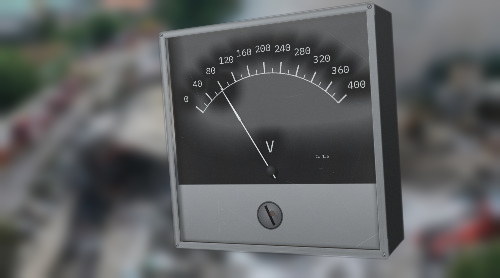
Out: value=80 unit=V
